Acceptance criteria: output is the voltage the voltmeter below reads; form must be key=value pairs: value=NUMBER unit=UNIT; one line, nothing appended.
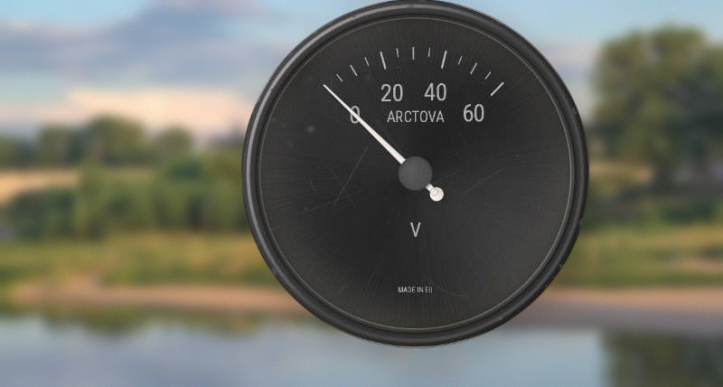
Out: value=0 unit=V
